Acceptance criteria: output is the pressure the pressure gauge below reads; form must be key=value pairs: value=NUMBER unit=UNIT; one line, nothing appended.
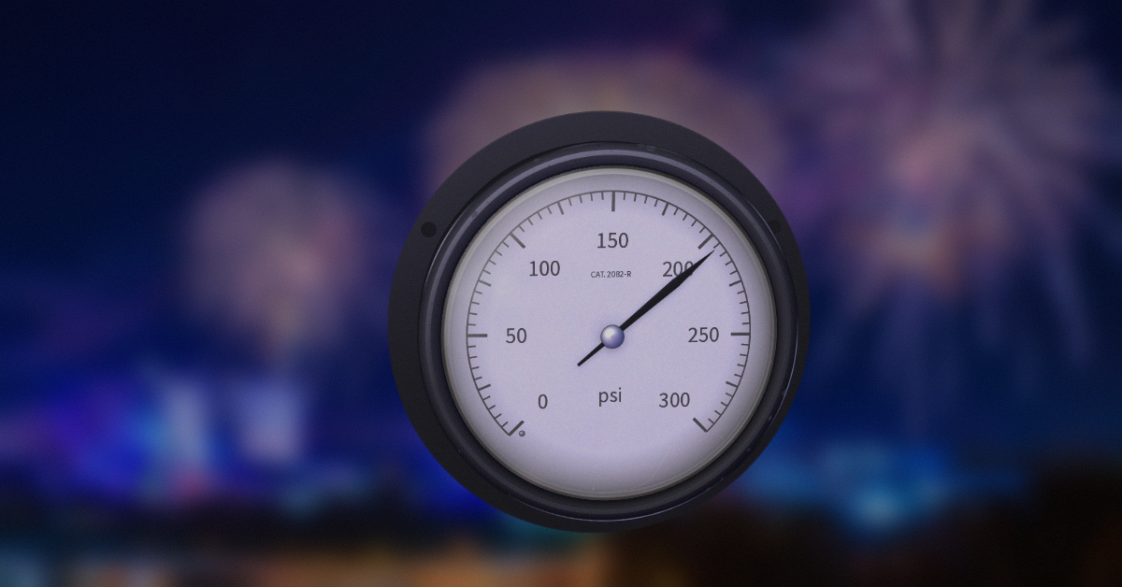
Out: value=205 unit=psi
